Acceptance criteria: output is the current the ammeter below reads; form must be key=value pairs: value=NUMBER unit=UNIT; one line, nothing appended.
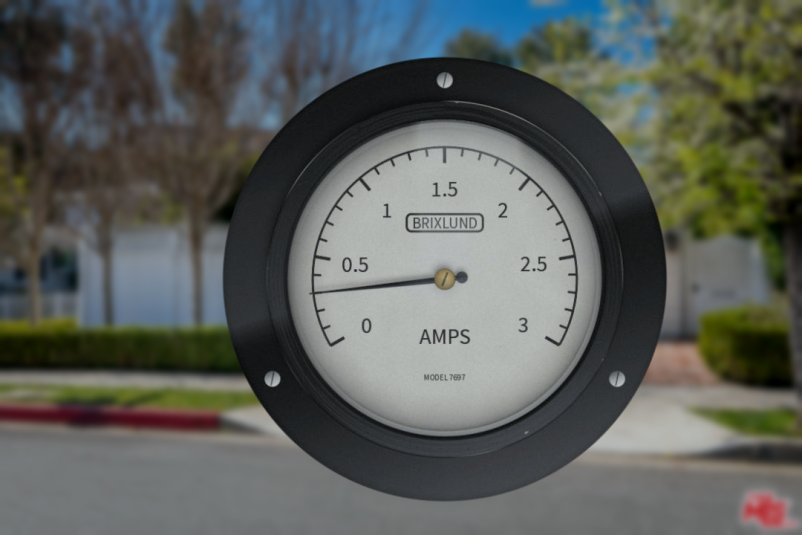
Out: value=0.3 unit=A
